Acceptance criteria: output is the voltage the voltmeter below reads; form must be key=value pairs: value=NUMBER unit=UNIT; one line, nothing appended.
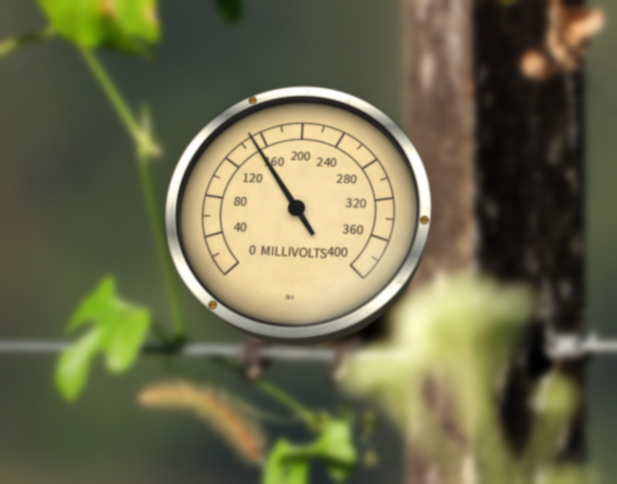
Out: value=150 unit=mV
